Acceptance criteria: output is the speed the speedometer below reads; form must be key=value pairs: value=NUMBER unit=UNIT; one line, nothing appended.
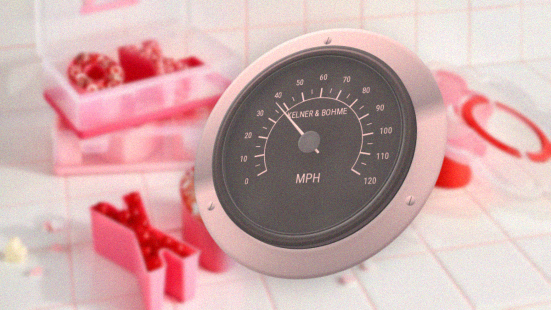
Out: value=37.5 unit=mph
